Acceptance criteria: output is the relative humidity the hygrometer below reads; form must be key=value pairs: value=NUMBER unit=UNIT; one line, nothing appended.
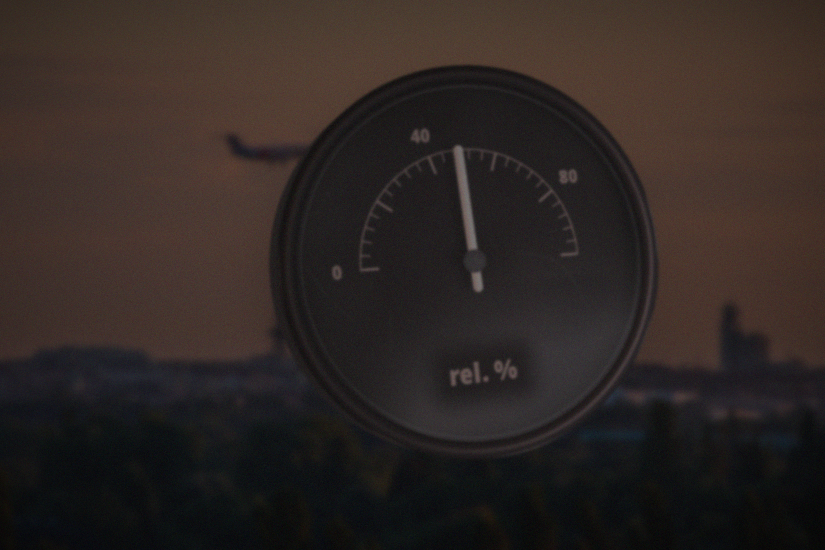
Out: value=48 unit=%
